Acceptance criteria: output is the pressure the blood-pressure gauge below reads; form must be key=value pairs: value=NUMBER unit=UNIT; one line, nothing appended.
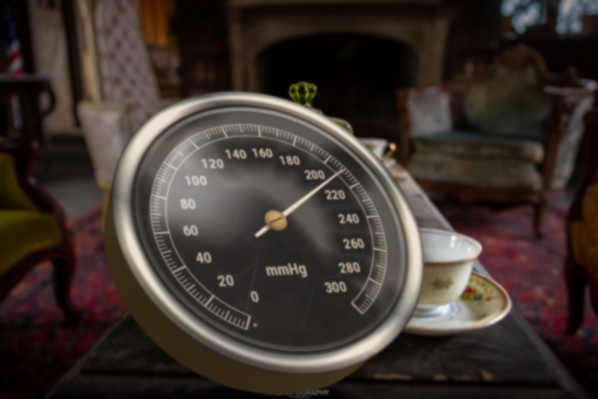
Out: value=210 unit=mmHg
